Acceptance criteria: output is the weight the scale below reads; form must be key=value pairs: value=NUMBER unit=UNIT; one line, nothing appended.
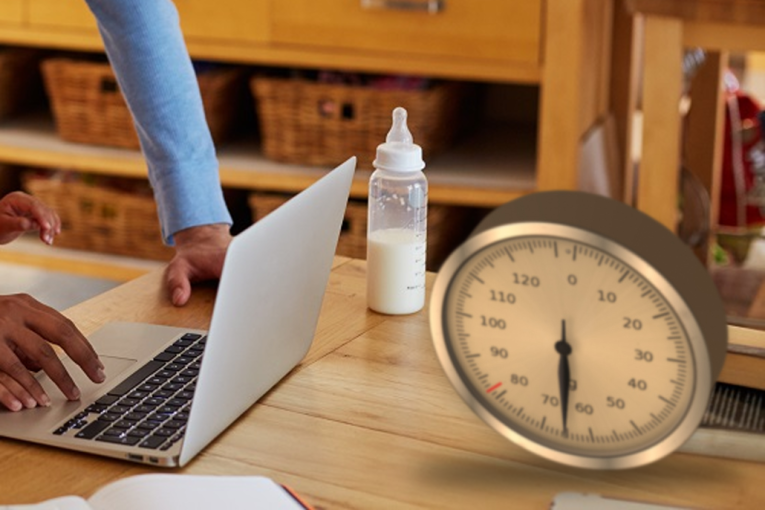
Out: value=65 unit=kg
